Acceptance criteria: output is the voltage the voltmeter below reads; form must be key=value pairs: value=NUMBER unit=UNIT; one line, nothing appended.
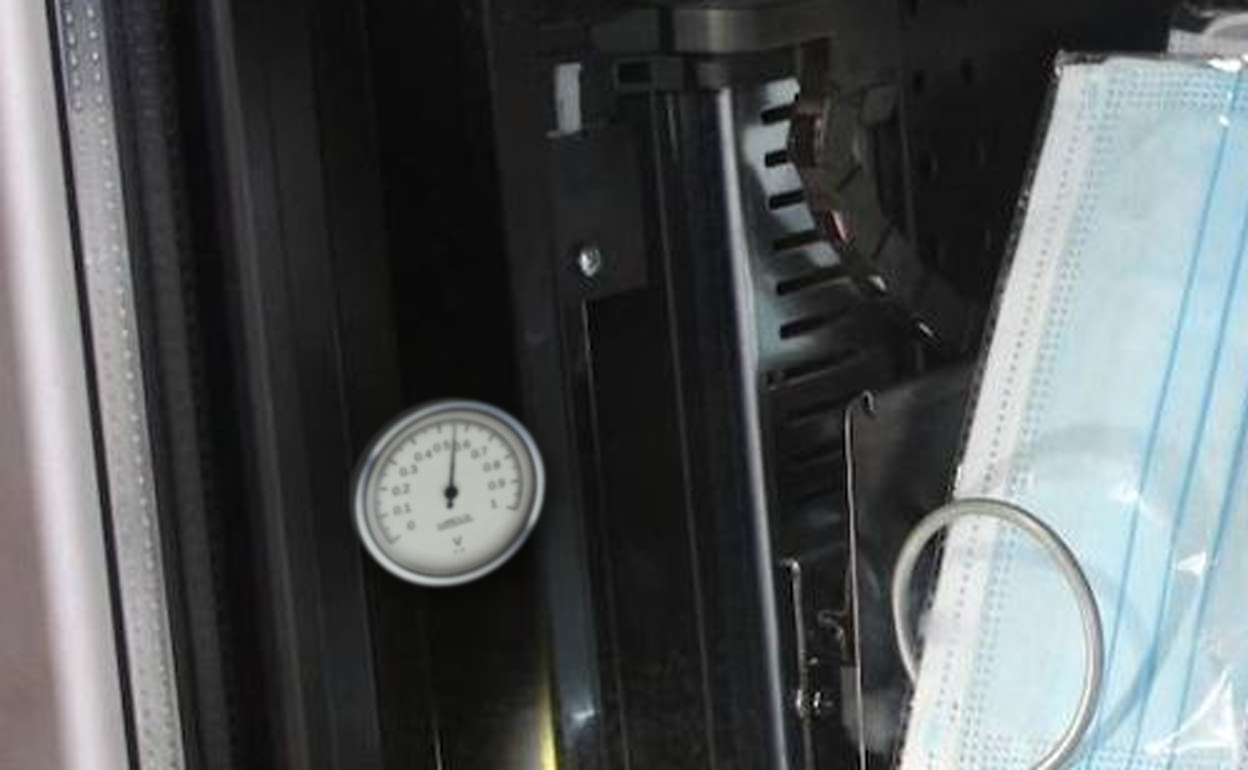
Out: value=0.55 unit=V
